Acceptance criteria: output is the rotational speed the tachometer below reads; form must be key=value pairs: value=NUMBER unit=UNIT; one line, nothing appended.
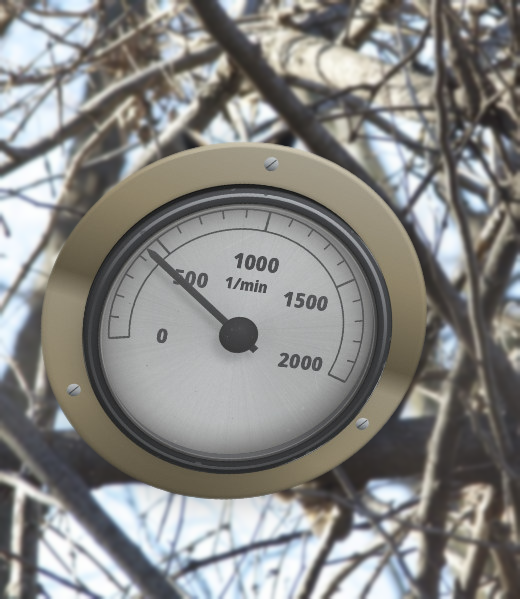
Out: value=450 unit=rpm
